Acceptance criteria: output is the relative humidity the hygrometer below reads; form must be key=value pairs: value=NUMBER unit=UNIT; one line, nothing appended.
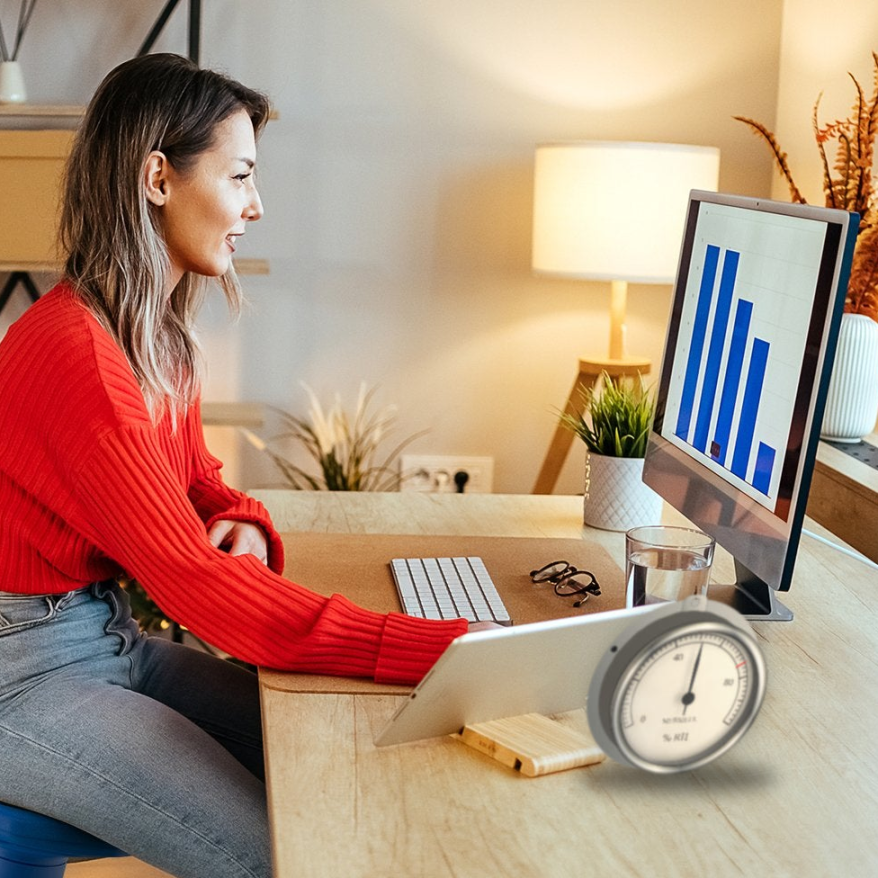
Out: value=50 unit=%
